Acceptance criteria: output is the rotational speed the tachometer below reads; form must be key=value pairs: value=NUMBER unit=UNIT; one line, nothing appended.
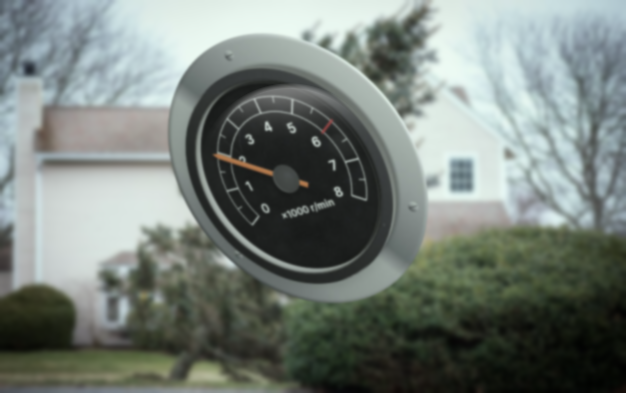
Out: value=2000 unit=rpm
